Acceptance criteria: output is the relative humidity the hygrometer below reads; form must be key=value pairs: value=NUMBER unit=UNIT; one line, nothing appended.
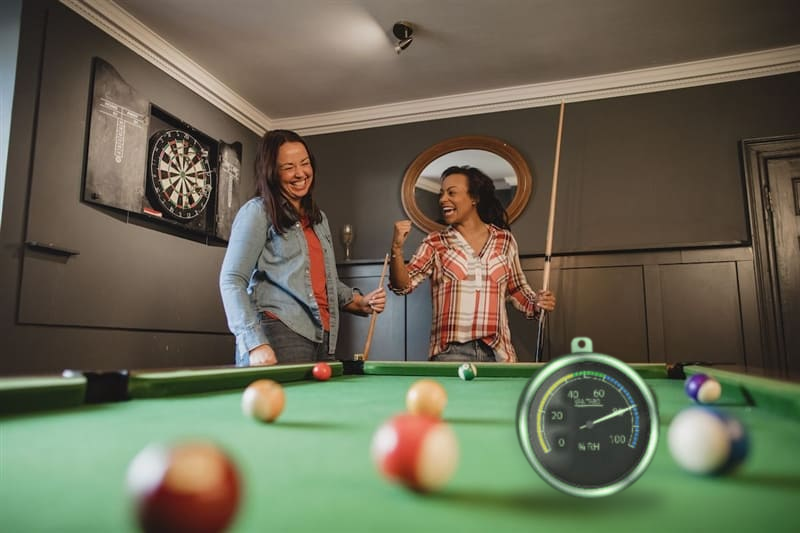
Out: value=80 unit=%
